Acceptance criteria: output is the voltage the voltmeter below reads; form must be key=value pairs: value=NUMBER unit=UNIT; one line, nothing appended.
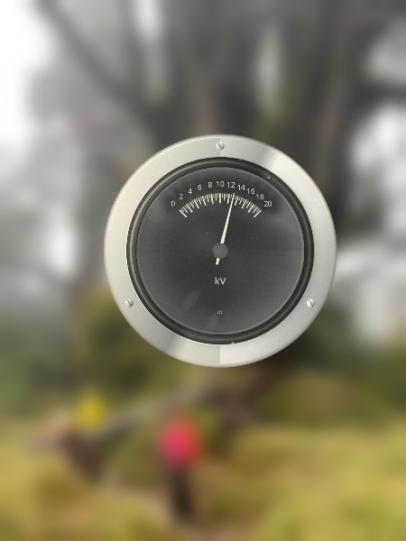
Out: value=13 unit=kV
